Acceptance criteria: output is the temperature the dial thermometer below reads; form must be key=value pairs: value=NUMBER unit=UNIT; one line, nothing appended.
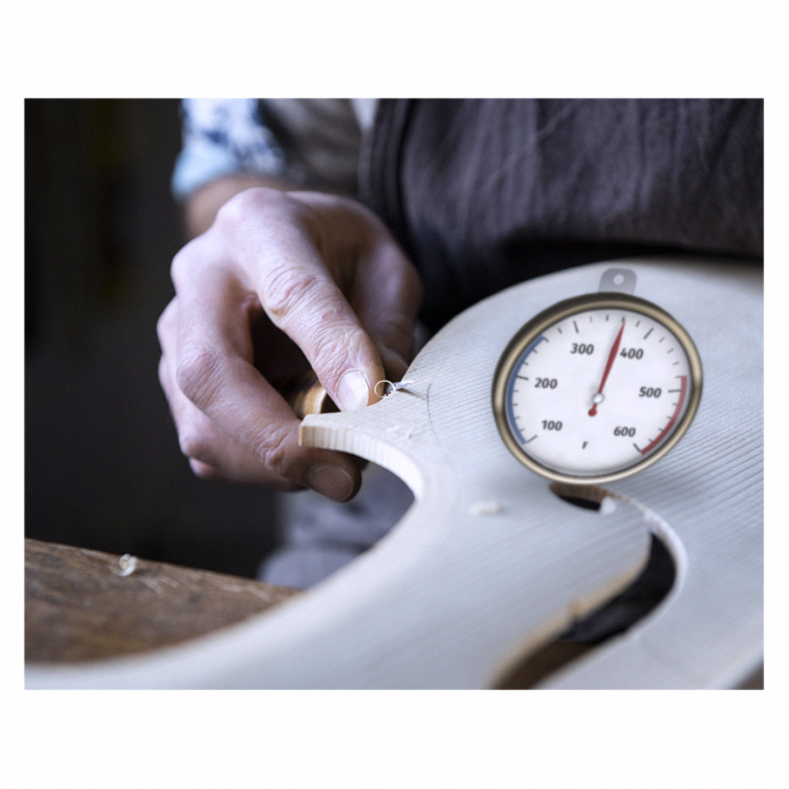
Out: value=360 unit=°F
